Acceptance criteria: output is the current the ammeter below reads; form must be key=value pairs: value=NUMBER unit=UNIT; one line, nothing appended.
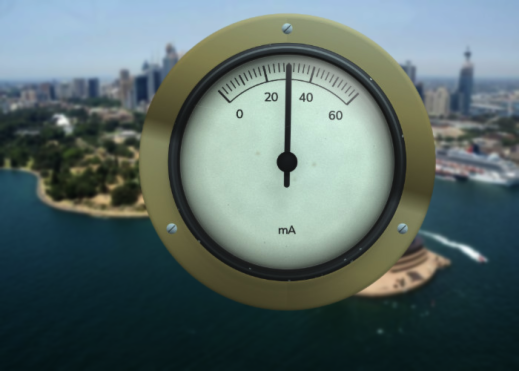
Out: value=30 unit=mA
